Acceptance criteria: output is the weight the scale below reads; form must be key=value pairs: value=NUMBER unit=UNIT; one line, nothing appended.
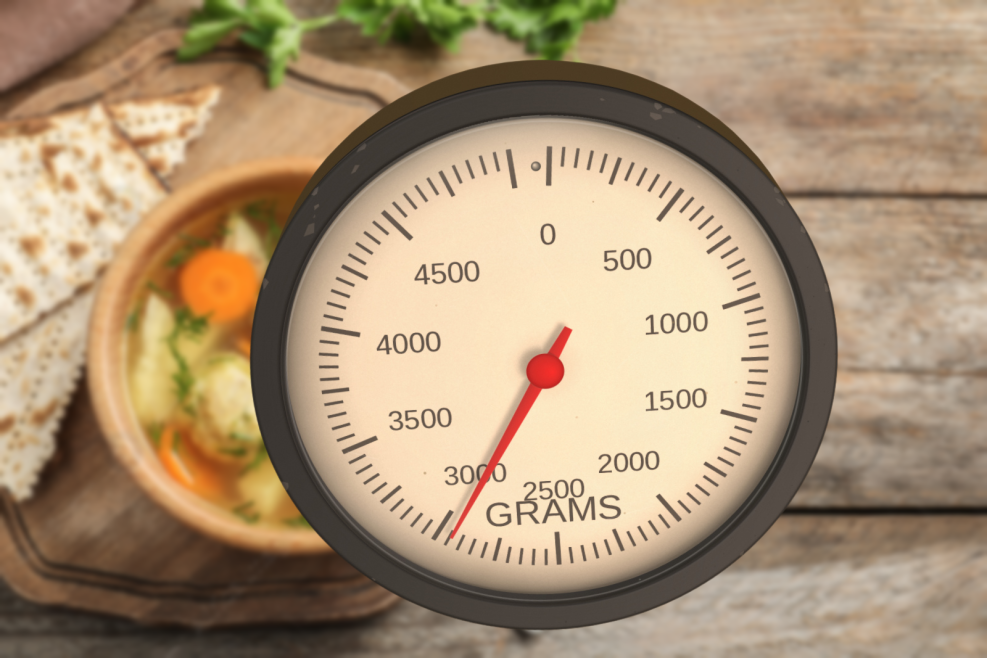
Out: value=2950 unit=g
